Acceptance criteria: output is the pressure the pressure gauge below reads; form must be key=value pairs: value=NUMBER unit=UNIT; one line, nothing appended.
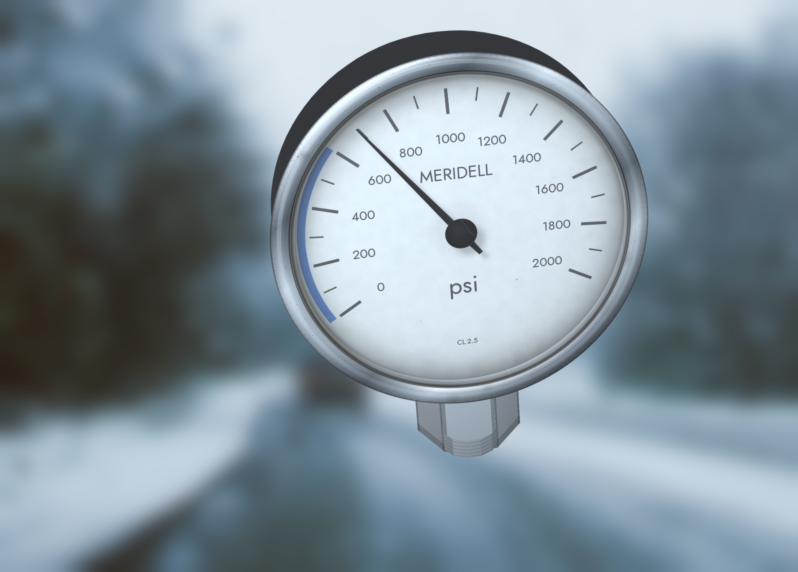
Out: value=700 unit=psi
